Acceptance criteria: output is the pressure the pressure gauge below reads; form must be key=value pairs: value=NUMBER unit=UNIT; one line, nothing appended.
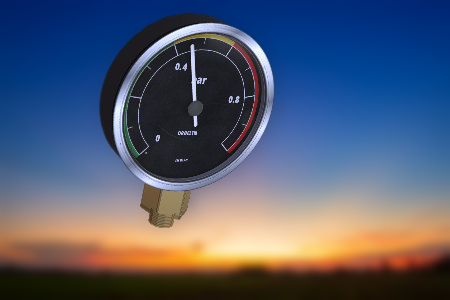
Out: value=0.45 unit=bar
